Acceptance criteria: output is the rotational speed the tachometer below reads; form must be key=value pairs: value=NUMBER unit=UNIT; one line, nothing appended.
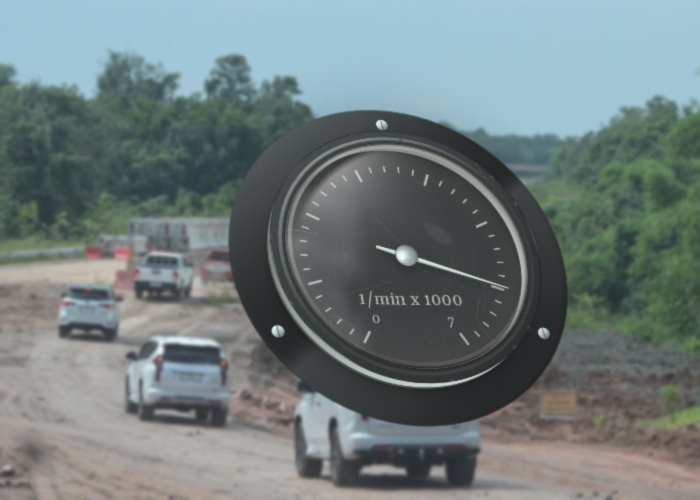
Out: value=6000 unit=rpm
